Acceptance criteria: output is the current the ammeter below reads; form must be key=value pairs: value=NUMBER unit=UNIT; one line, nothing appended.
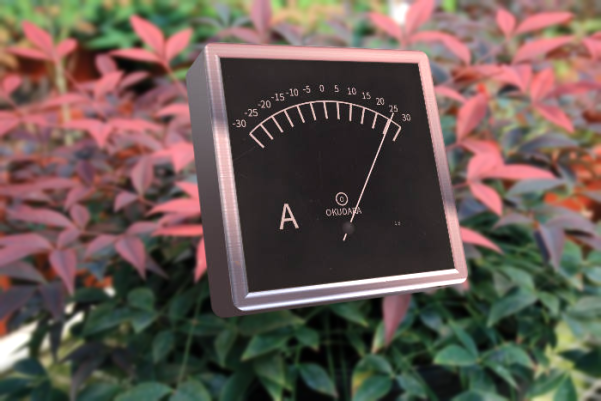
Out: value=25 unit=A
